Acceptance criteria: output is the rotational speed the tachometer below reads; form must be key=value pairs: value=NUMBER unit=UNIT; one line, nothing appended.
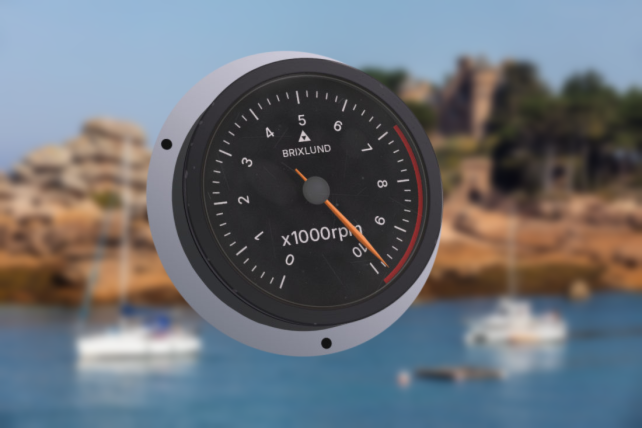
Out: value=9800 unit=rpm
